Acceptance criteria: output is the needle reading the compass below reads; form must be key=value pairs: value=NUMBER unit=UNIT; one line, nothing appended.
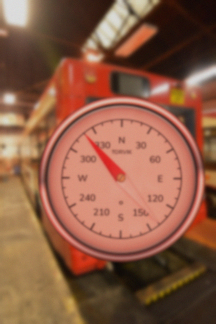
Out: value=320 unit=°
